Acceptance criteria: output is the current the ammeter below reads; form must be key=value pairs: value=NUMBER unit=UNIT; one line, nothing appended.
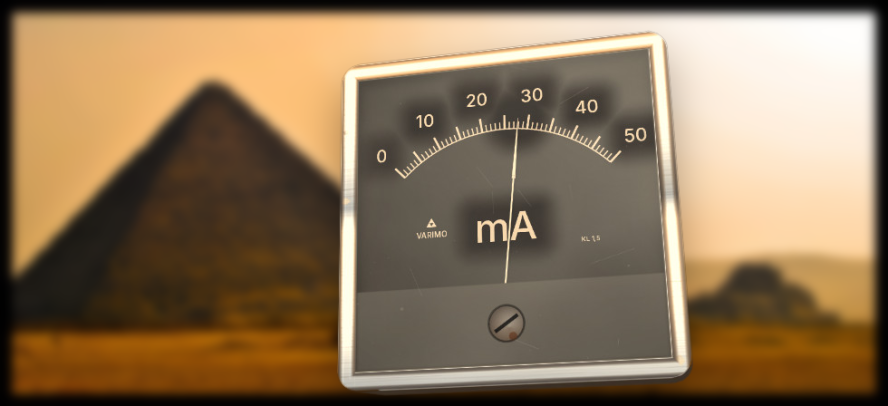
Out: value=28 unit=mA
